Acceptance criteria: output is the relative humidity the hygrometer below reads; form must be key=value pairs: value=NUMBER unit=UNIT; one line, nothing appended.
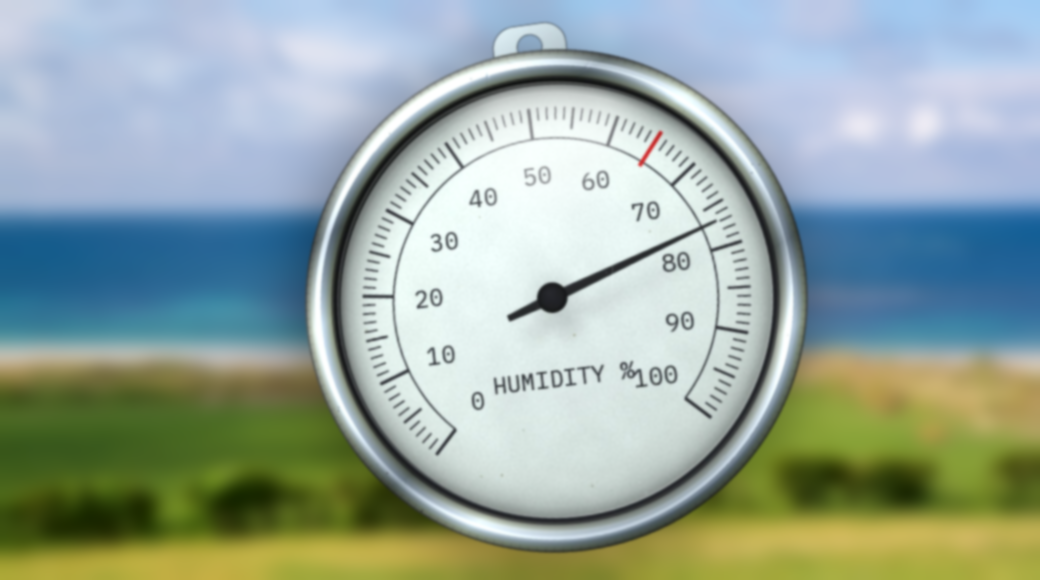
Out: value=77 unit=%
